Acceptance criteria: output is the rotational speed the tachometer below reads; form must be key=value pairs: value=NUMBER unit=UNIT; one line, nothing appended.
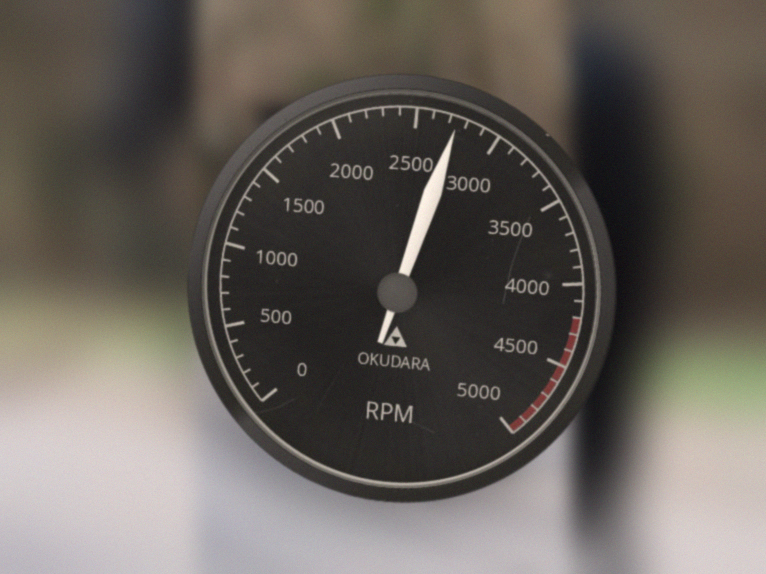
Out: value=2750 unit=rpm
